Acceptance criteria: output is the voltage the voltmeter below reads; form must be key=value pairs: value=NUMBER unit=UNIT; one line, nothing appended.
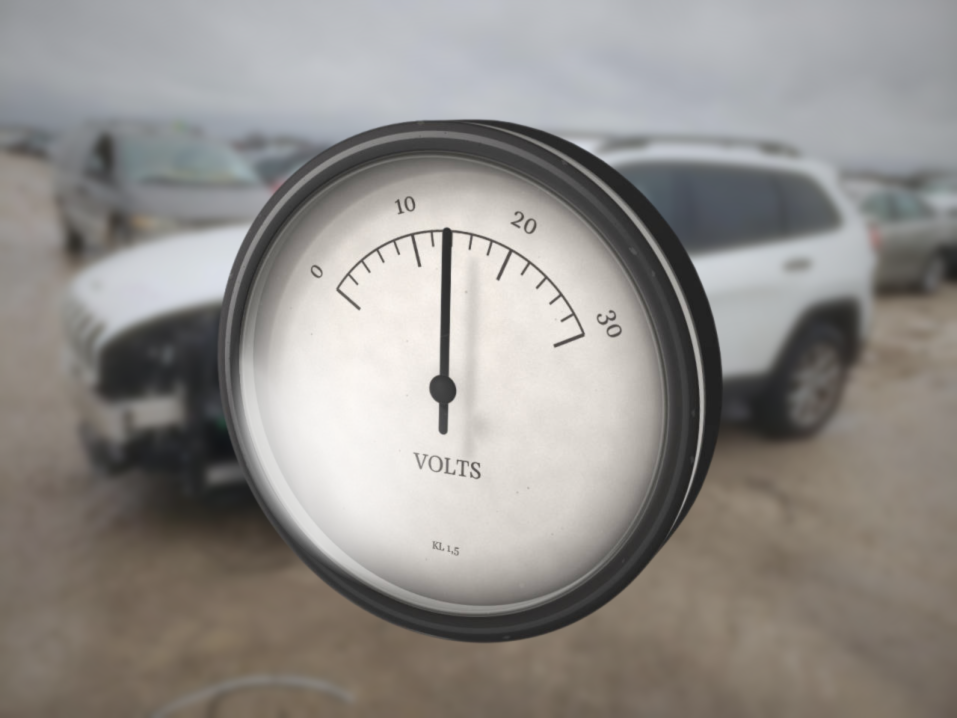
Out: value=14 unit=V
